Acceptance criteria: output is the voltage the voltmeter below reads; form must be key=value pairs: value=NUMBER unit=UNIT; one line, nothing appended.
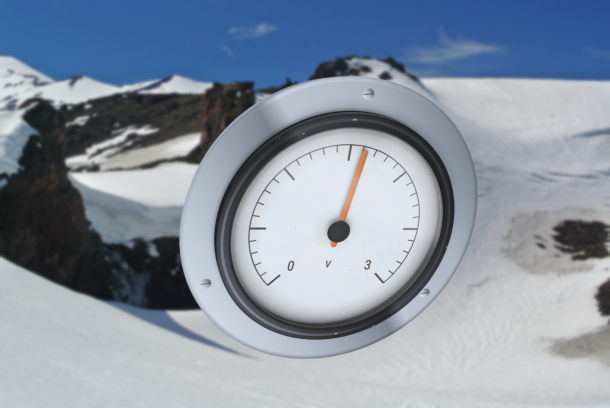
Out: value=1.6 unit=V
